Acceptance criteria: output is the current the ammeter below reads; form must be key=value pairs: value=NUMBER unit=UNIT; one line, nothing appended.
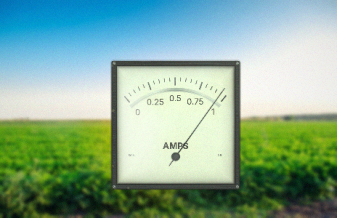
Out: value=0.95 unit=A
